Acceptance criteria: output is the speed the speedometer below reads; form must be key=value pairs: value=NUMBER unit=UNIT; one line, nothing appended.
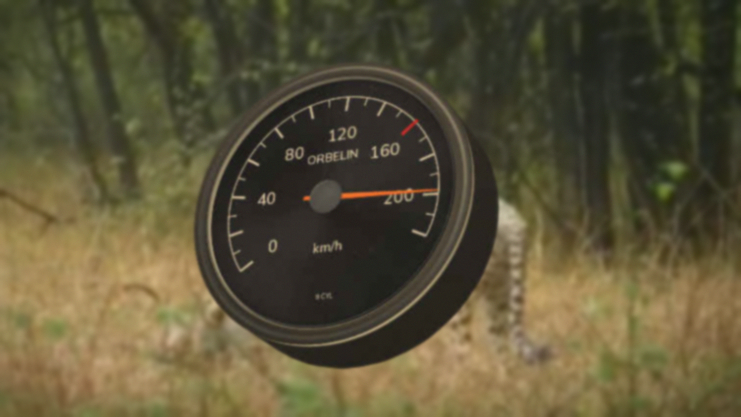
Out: value=200 unit=km/h
